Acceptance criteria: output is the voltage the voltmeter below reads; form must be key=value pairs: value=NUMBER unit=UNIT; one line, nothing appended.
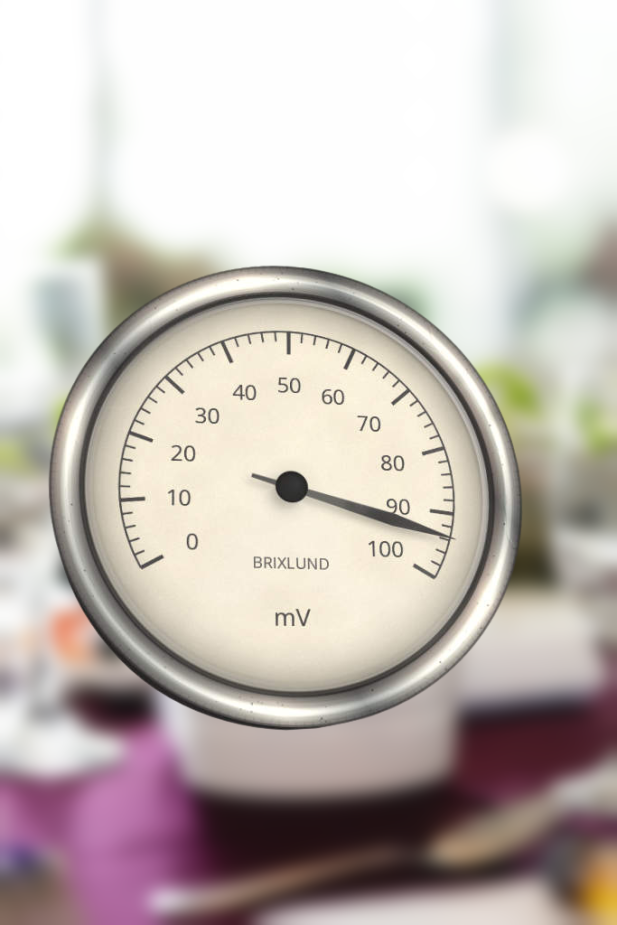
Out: value=94 unit=mV
